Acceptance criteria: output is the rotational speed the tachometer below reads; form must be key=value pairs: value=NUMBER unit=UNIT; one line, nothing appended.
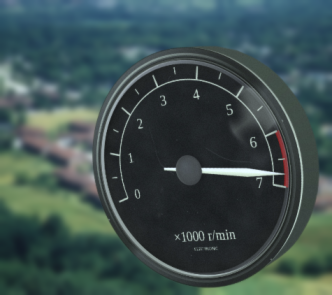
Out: value=6750 unit=rpm
